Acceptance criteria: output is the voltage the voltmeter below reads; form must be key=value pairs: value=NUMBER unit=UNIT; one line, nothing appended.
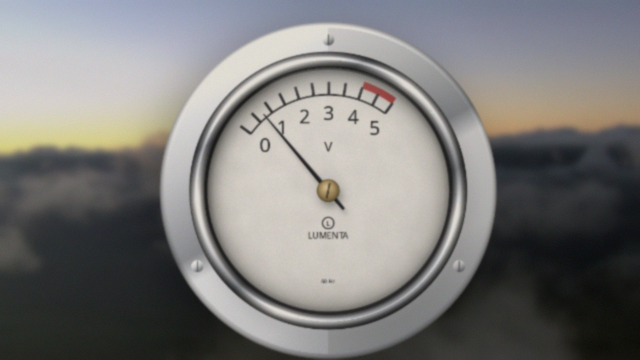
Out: value=0.75 unit=V
